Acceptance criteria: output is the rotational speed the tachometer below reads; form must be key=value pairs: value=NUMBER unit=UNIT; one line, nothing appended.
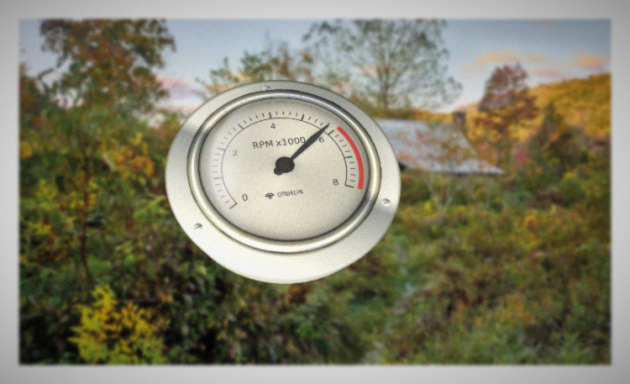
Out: value=5800 unit=rpm
